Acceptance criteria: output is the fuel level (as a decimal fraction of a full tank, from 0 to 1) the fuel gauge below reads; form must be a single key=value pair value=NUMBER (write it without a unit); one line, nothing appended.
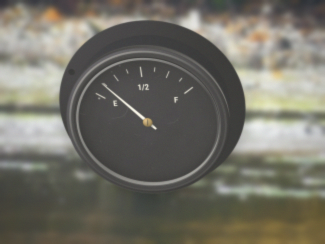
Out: value=0.125
